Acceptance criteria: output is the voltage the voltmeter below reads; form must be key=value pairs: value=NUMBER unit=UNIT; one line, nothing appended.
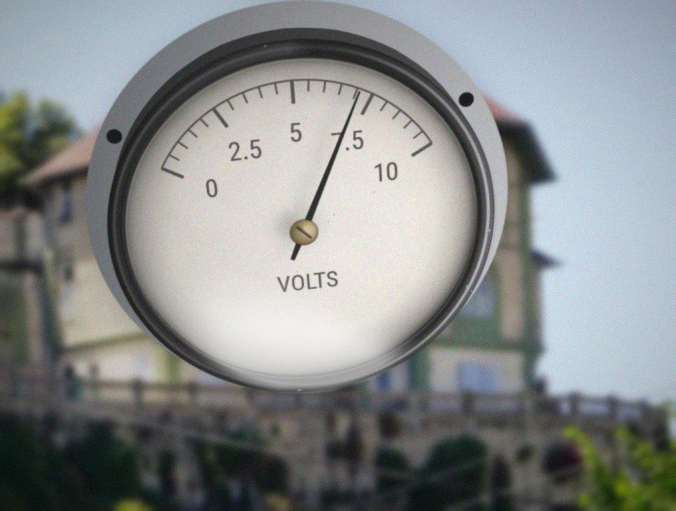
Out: value=7 unit=V
